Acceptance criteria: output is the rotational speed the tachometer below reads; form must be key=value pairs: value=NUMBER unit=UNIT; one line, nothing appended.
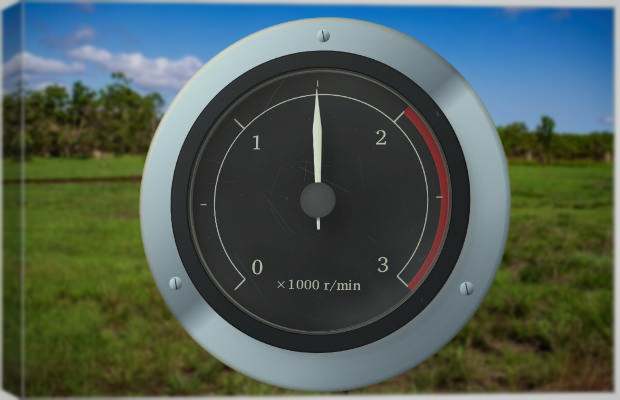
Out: value=1500 unit=rpm
